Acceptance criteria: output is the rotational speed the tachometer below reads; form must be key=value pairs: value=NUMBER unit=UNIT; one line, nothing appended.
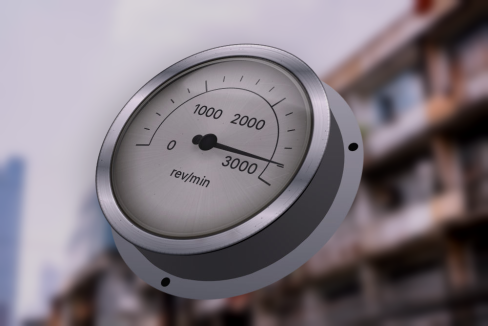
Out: value=2800 unit=rpm
